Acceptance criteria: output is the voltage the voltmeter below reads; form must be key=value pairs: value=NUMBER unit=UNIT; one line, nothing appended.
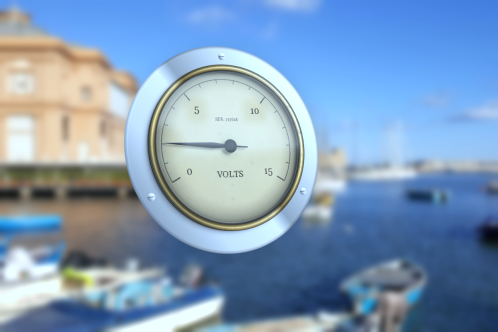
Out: value=2 unit=V
